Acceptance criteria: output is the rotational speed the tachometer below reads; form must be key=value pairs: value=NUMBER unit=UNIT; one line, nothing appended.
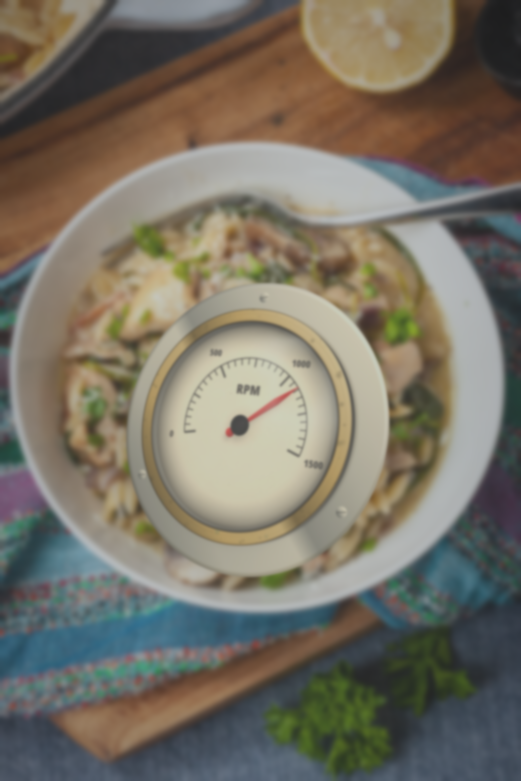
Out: value=1100 unit=rpm
